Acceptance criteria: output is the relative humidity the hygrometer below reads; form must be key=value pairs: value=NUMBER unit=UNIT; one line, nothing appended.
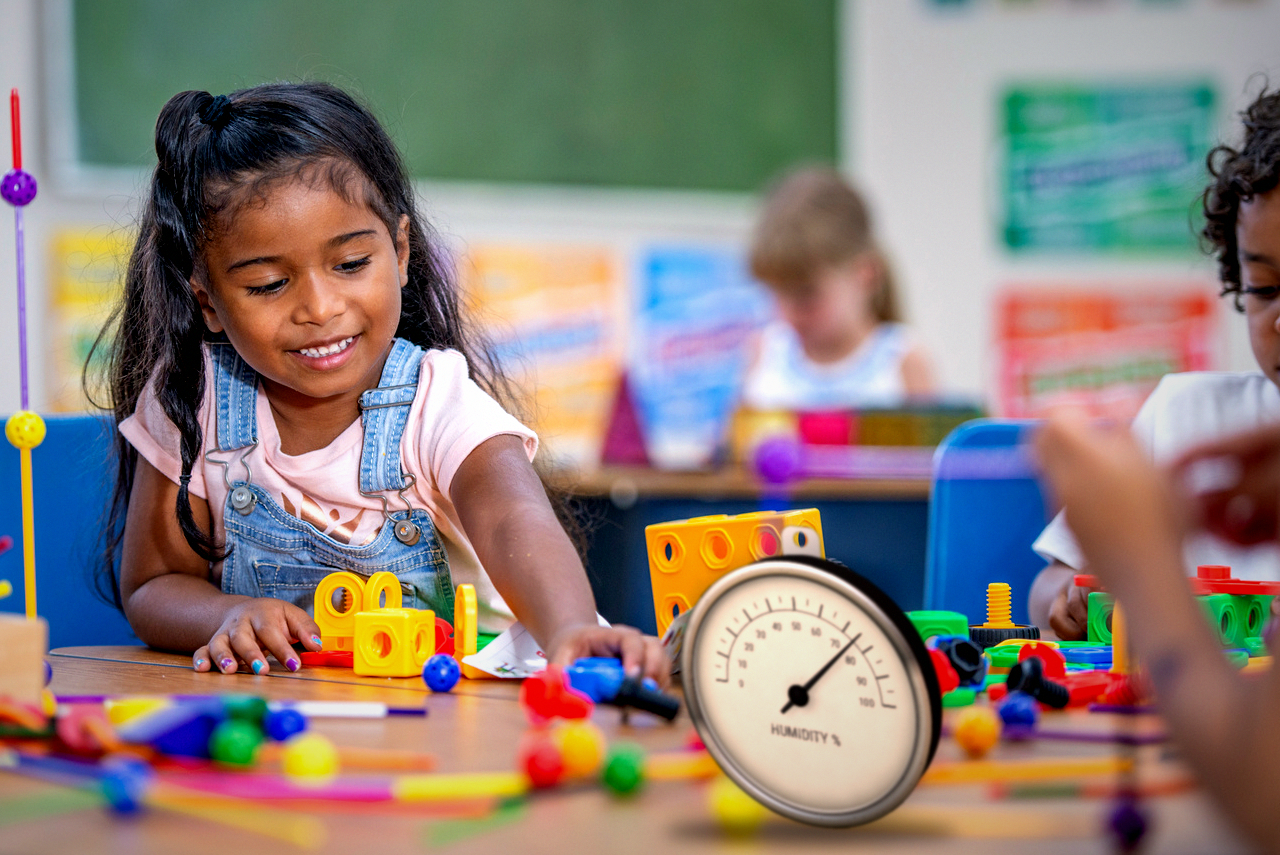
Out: value=75 unit=%
